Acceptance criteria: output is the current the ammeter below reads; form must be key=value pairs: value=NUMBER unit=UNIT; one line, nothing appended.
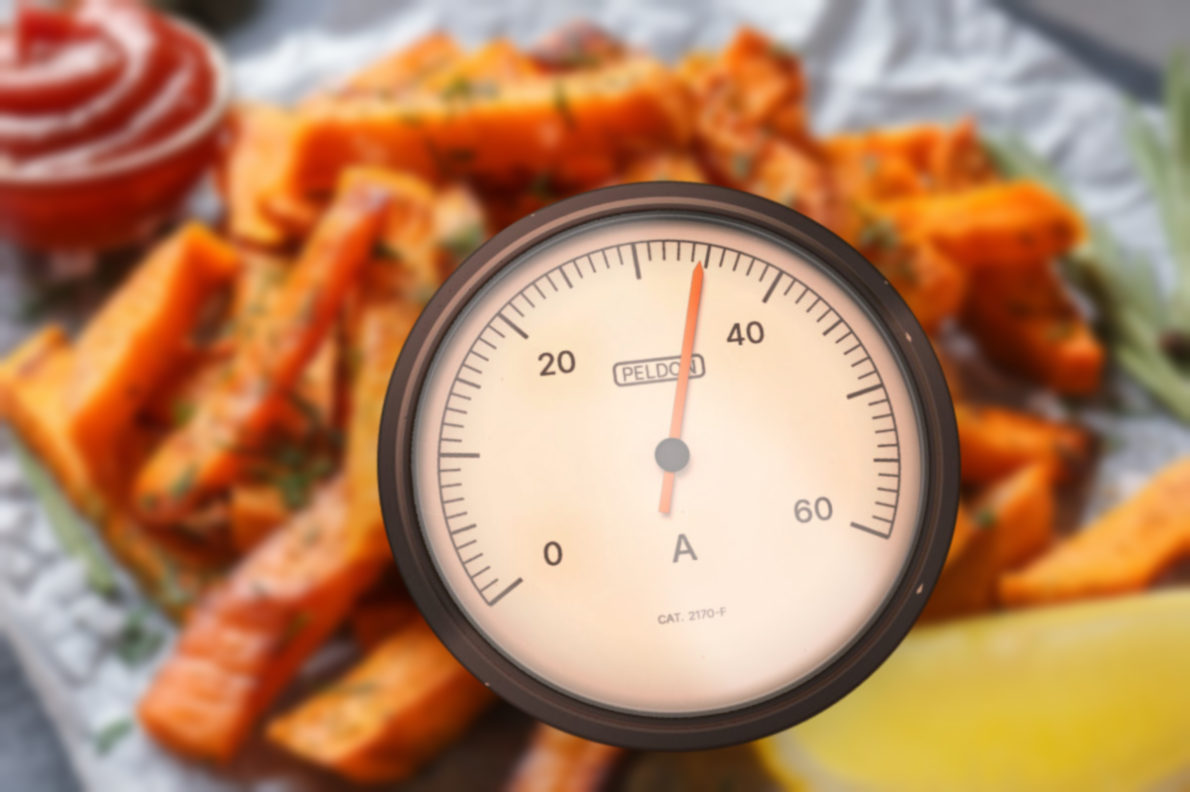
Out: value=34.5 unit=A
